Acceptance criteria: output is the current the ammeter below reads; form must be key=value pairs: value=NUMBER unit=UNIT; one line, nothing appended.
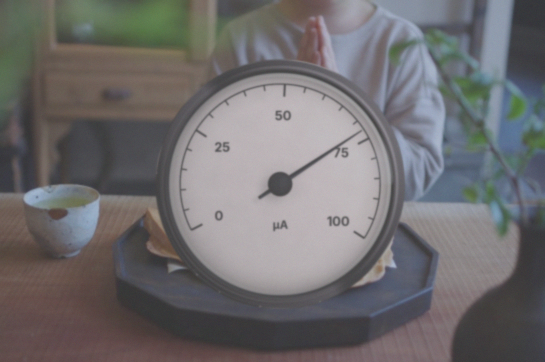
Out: value=72.5 unit=µA
